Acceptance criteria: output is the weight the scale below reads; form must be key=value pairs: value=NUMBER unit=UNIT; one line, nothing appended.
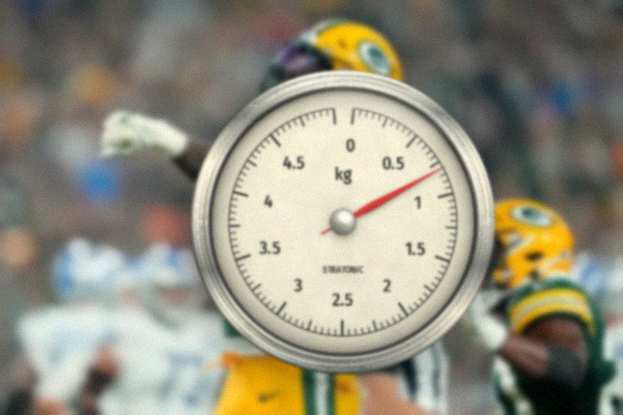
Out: value=0.8 unit=kg
